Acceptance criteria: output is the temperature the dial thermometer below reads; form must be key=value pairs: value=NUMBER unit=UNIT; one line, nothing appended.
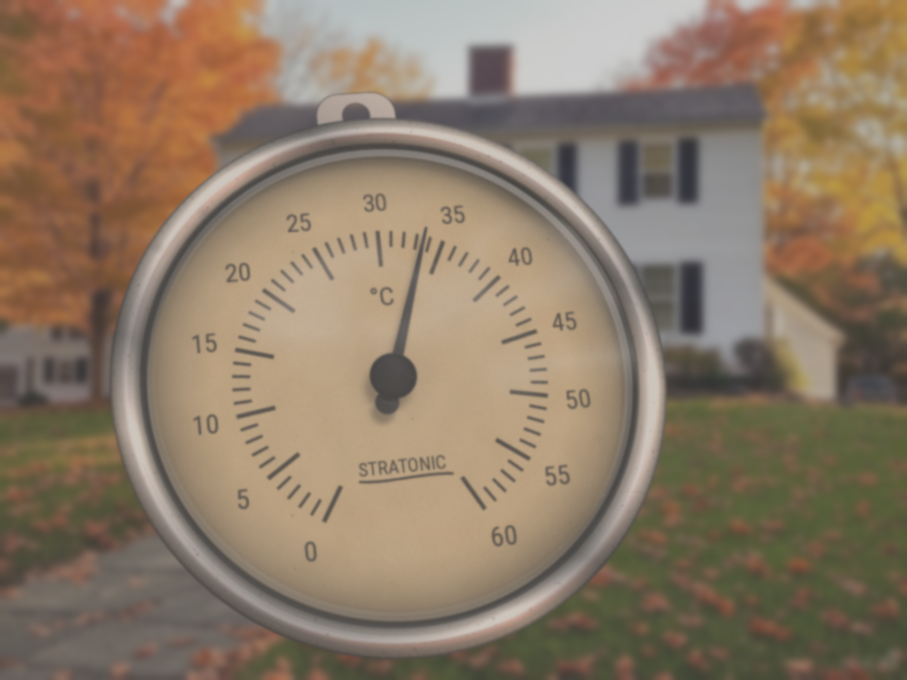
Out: value=33.5 unit=°C
